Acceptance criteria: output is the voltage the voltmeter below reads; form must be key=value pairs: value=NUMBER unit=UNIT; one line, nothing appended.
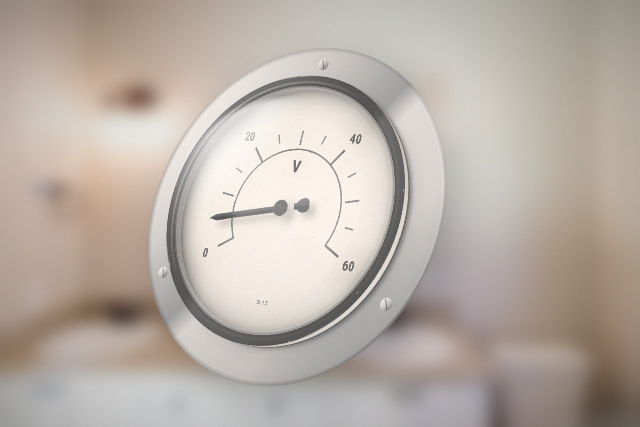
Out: value=5 unit=V
